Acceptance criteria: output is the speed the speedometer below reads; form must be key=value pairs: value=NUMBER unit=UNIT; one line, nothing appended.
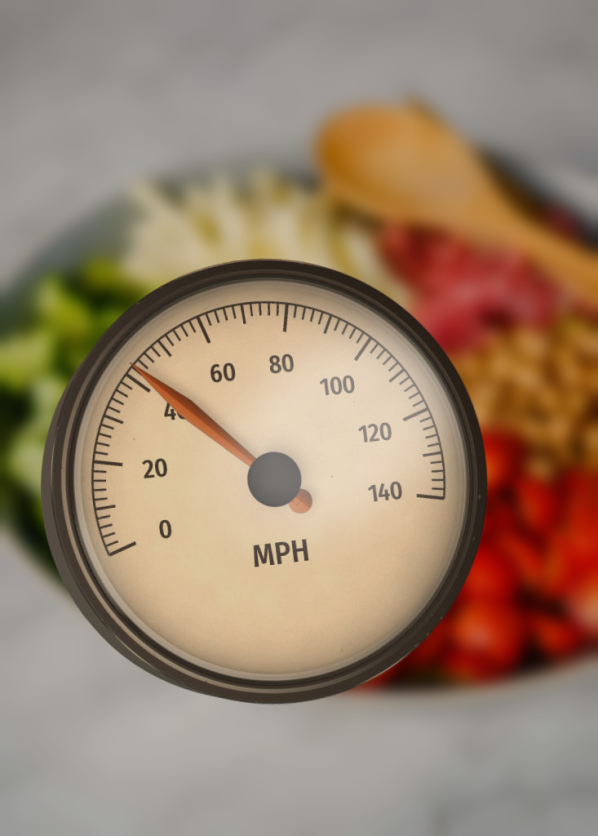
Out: value=42 unit=mph
